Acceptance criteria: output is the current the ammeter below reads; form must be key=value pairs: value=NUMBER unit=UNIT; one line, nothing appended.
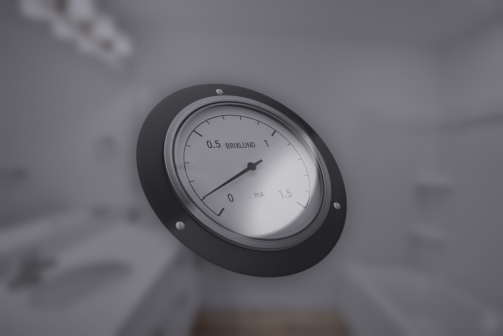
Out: value=0.1 unit=mA
